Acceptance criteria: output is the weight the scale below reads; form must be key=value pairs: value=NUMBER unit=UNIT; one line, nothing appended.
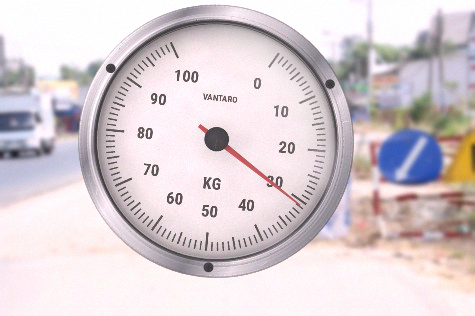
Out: value=31 unit=kg
